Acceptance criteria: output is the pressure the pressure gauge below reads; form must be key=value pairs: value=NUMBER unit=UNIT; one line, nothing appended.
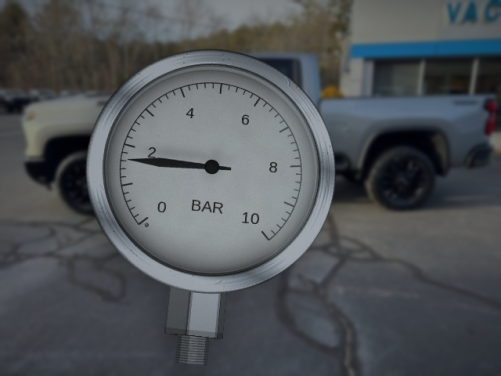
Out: value=1.6 unit=bar
